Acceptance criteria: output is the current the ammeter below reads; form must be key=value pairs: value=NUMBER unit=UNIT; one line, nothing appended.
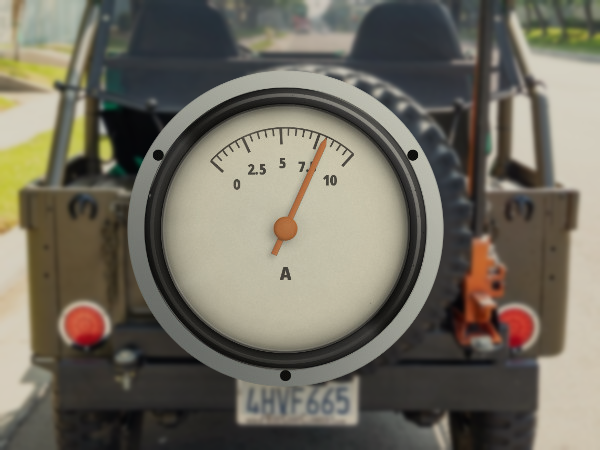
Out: value=8 unit=A
